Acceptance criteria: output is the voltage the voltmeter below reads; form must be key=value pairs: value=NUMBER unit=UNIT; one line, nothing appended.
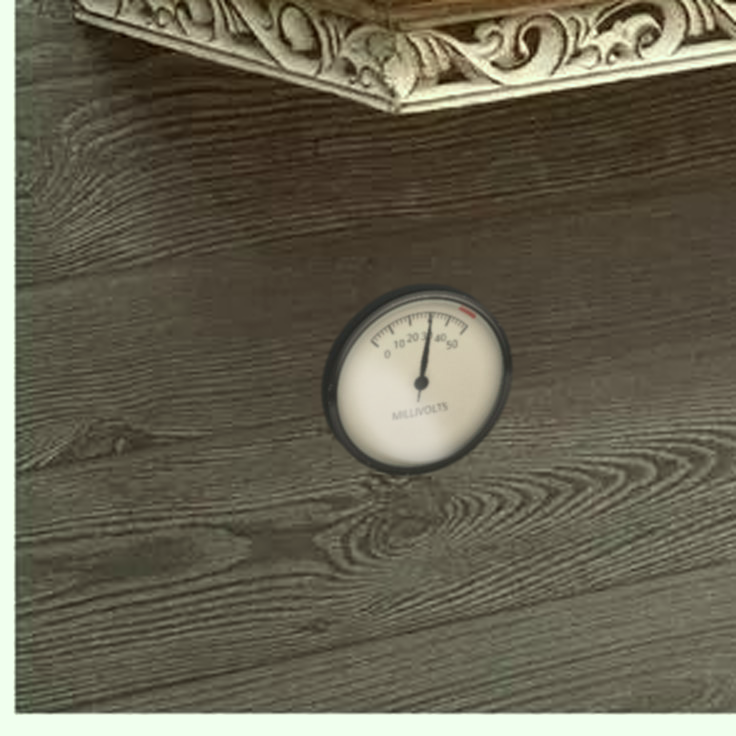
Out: value=30 unit=mV
